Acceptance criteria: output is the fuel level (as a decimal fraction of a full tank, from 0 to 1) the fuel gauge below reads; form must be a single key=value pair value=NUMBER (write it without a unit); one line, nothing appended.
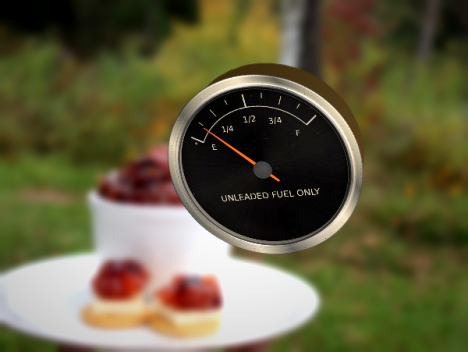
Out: value=0.125
